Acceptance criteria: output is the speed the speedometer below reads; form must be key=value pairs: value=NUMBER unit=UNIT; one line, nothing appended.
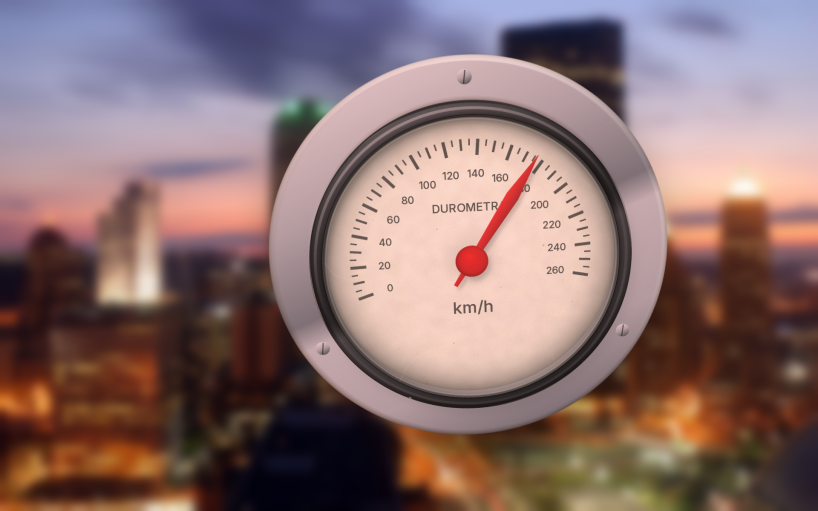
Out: value=175 unit=km/h
